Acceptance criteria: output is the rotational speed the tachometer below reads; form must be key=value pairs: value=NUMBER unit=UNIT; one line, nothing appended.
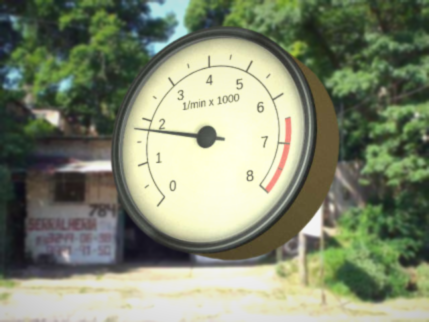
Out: value=1750 unit=rpm
